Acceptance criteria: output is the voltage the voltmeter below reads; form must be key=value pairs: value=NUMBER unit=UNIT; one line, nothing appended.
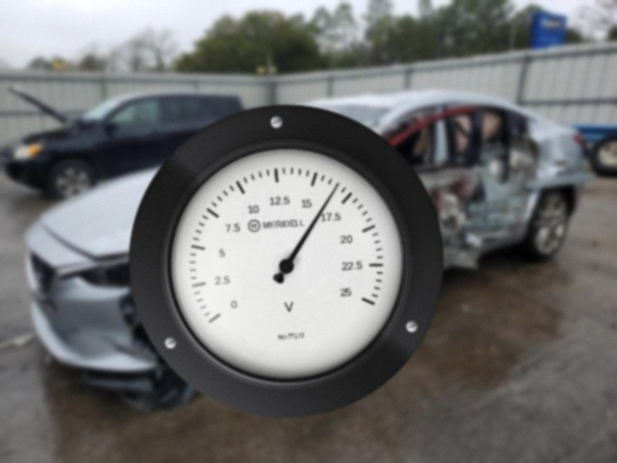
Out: value=16.5 unit=V
